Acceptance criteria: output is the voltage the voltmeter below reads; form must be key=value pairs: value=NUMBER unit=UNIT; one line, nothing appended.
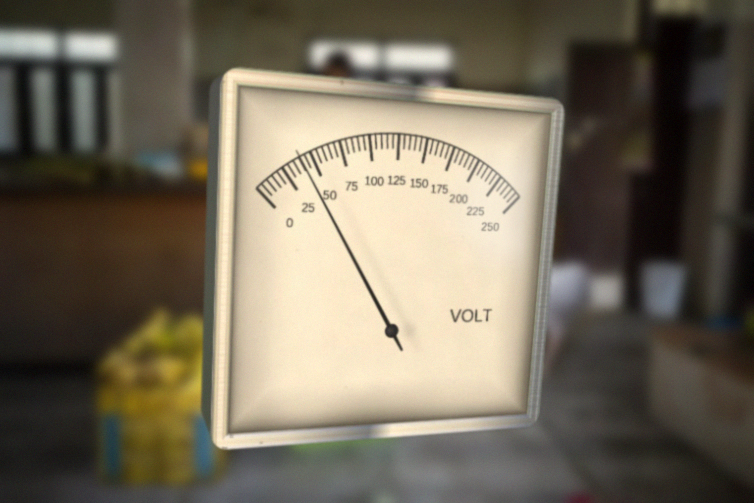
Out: value=40 unit=V
